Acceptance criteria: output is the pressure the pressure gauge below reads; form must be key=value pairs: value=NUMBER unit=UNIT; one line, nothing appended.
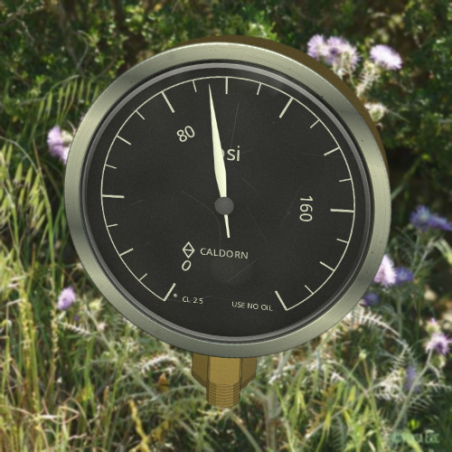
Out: value=95 unit=psi
